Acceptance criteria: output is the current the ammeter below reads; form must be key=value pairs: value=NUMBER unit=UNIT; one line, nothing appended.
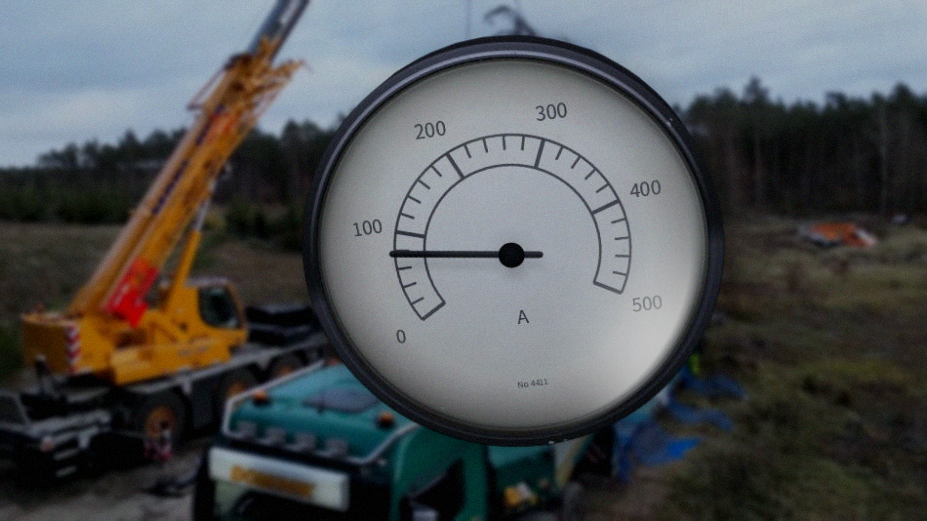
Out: value=80 unit=A
